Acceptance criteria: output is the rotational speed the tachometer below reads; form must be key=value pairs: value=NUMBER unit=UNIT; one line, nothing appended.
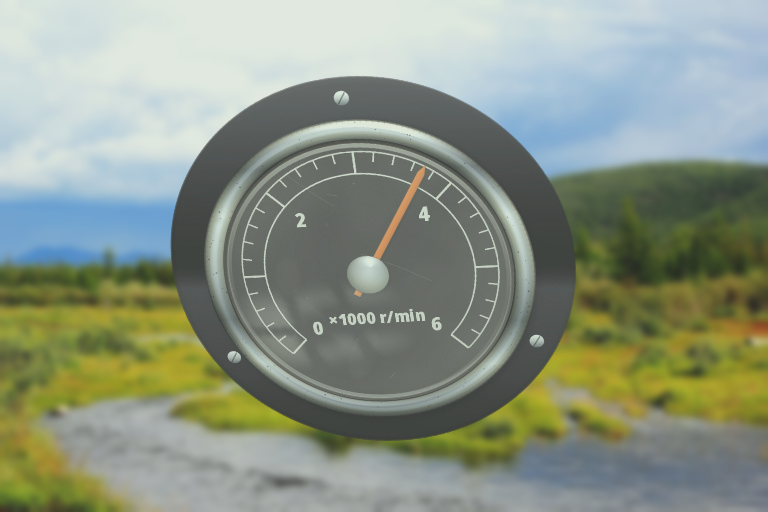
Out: value=3700 unit=rpm
